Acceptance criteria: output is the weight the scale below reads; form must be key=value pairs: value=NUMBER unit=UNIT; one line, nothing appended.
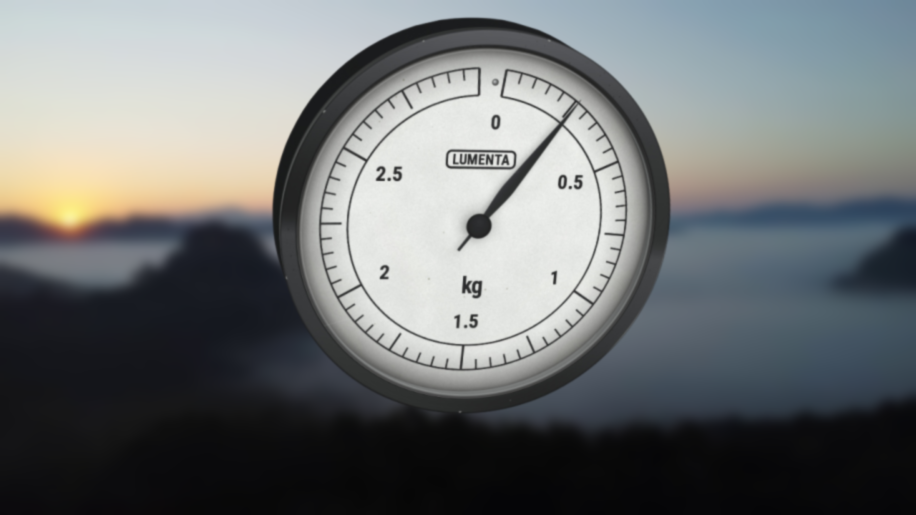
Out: value=0.25 unit=kg
